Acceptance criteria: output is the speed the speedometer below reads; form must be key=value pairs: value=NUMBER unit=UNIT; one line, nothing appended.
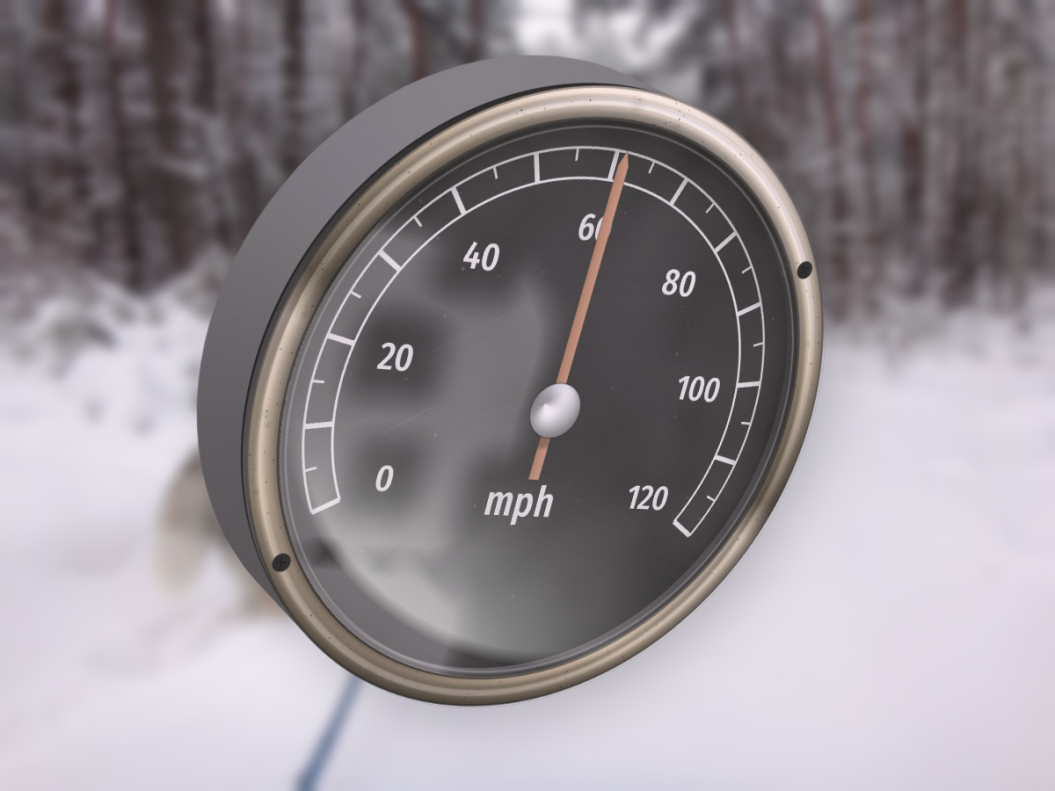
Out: value=60 unit=mph
